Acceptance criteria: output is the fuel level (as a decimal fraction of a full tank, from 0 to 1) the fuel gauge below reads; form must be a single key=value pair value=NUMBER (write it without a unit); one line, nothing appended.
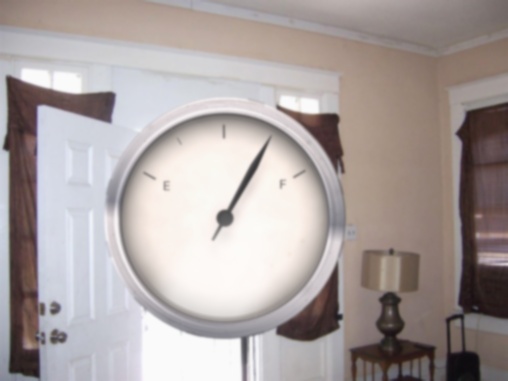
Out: value=0.75
